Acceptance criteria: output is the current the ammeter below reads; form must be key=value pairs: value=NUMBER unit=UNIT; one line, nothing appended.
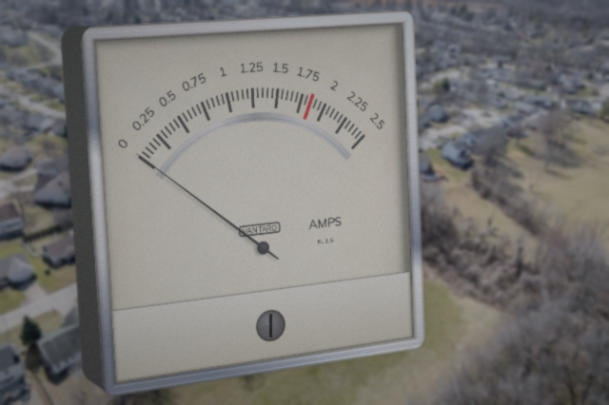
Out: value=0 unit=A
